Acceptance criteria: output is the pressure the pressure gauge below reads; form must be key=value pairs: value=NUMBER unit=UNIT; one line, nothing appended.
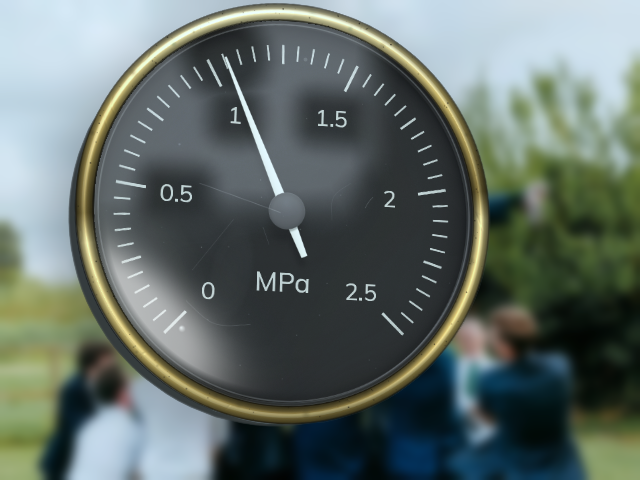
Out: value=1.05 unit=MPa
